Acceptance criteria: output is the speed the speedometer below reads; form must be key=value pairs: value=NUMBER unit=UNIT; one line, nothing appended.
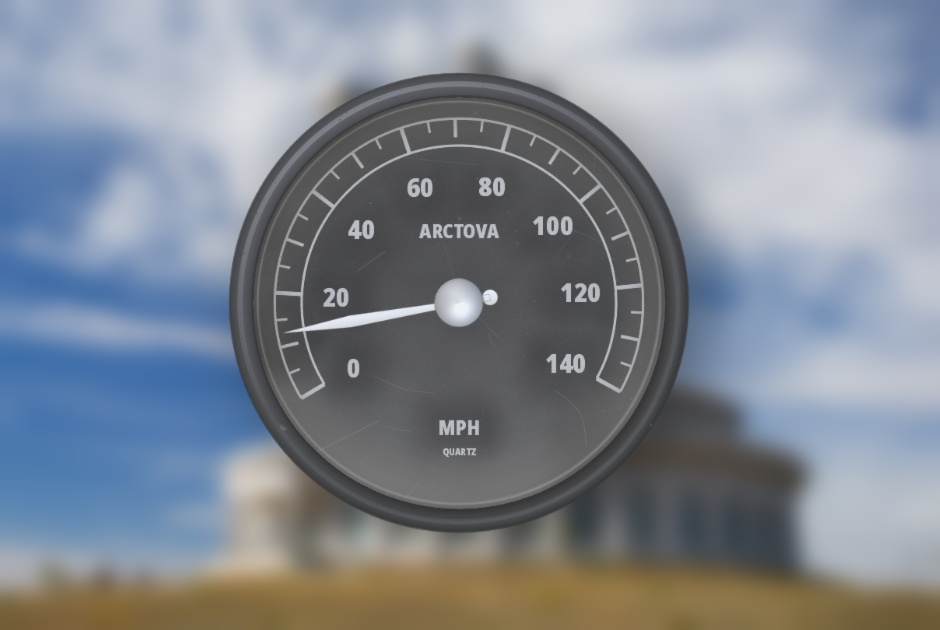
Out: value=12.5 unit=mph
